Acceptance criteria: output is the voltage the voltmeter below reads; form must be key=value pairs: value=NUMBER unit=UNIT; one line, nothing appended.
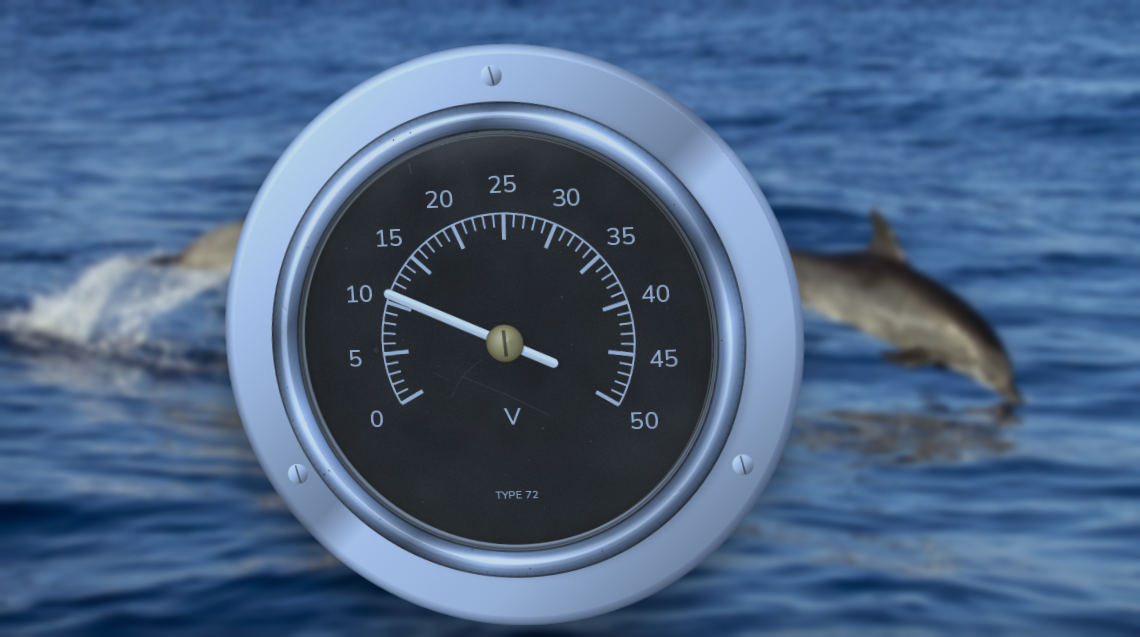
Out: value=11 unit=V
